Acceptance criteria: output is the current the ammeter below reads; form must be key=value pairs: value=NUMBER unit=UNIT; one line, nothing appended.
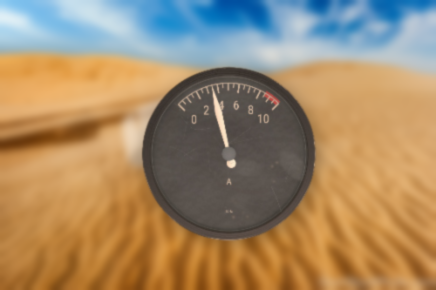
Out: value=3.5 unit=A
